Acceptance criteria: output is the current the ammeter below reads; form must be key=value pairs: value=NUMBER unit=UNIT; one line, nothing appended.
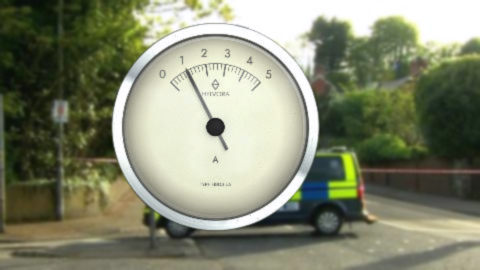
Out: value=1 unit=A
